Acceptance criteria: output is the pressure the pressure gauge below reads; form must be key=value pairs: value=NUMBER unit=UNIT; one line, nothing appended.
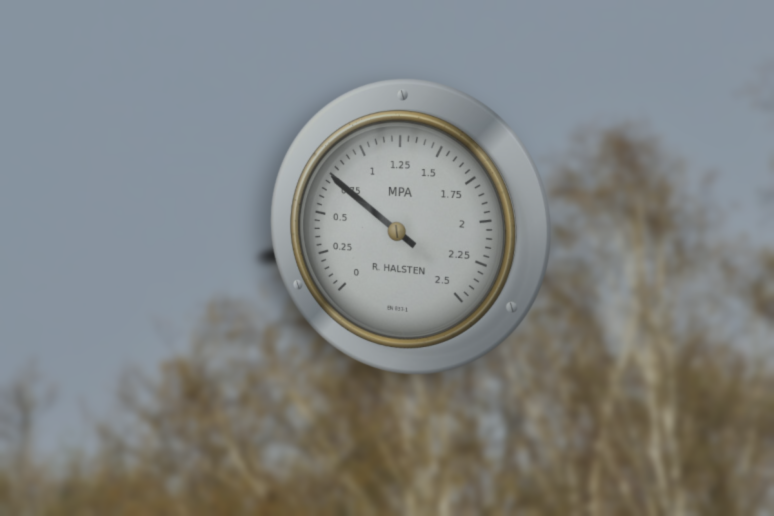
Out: value=0.75 unit=MPa
